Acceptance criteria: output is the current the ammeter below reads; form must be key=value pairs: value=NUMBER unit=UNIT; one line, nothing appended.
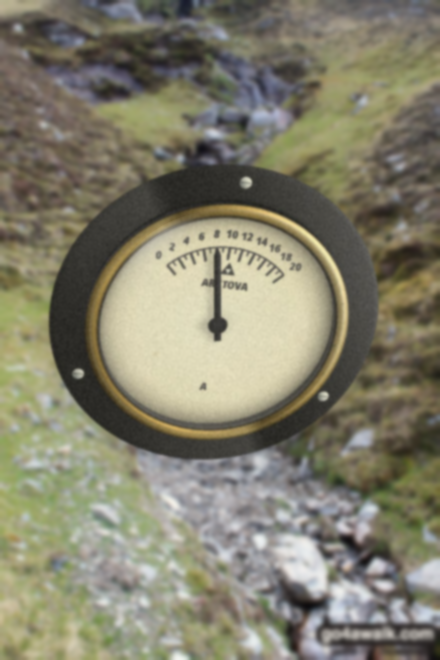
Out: value=8 unit=A
